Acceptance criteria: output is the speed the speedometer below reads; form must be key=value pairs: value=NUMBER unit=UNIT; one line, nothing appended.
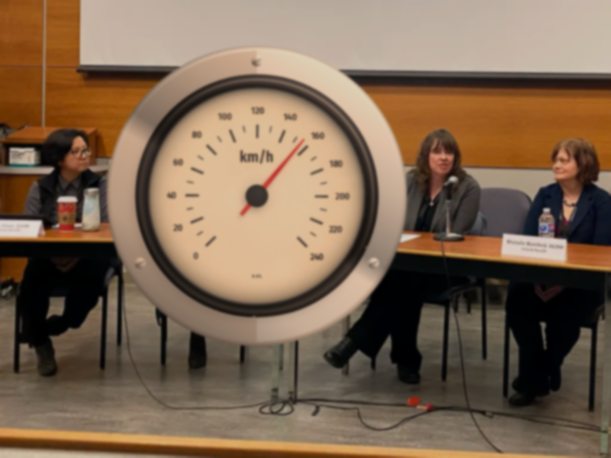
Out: value=155 unit=km/h
